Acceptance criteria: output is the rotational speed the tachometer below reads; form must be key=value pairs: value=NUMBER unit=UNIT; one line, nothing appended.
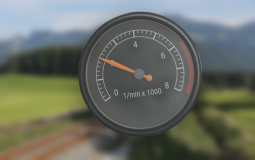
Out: value=2000 unit=rpm
